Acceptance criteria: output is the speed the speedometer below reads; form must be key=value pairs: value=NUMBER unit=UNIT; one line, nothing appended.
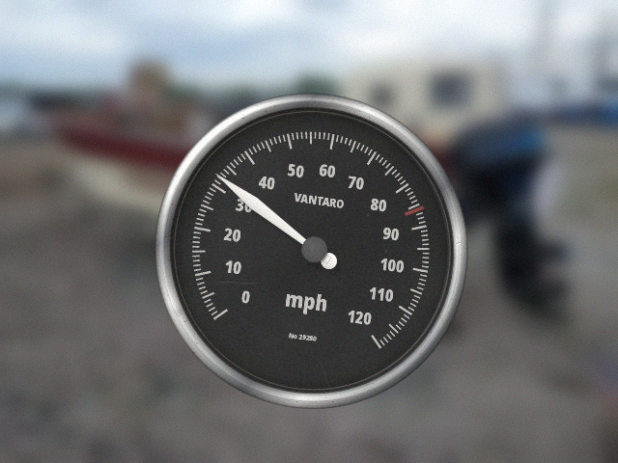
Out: value=32 unit=mph
